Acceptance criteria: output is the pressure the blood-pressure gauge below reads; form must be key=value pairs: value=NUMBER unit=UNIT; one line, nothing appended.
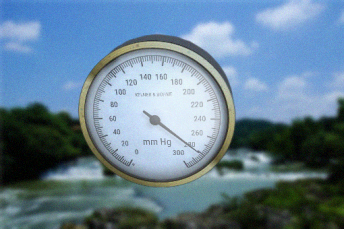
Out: value=280 unit=mmHg
